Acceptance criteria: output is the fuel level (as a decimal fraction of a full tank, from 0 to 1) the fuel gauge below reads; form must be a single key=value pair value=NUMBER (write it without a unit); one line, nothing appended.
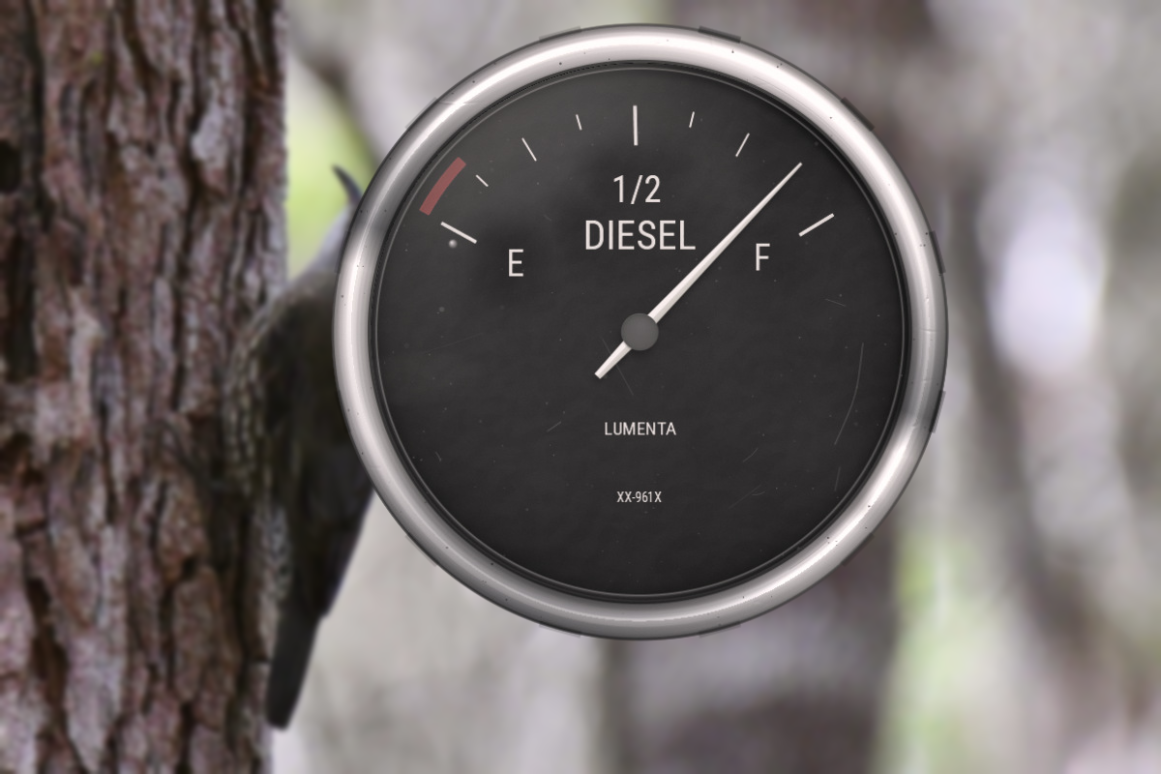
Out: value=0.875
